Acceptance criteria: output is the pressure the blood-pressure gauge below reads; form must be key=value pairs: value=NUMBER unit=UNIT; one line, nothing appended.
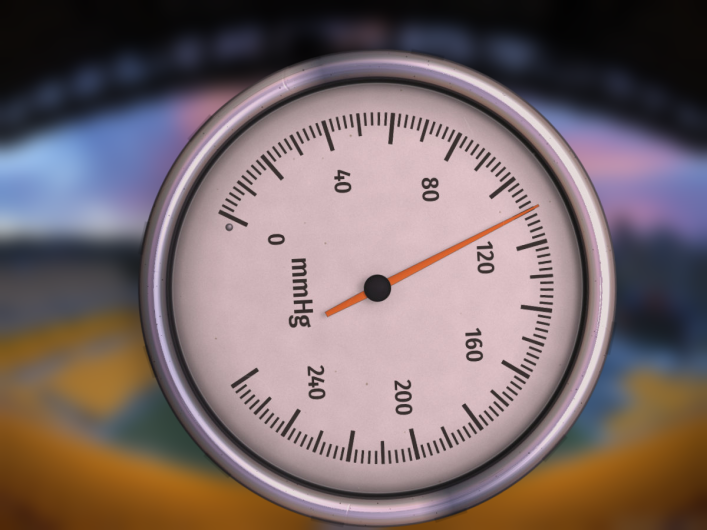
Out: value=110 unit=mmHg
